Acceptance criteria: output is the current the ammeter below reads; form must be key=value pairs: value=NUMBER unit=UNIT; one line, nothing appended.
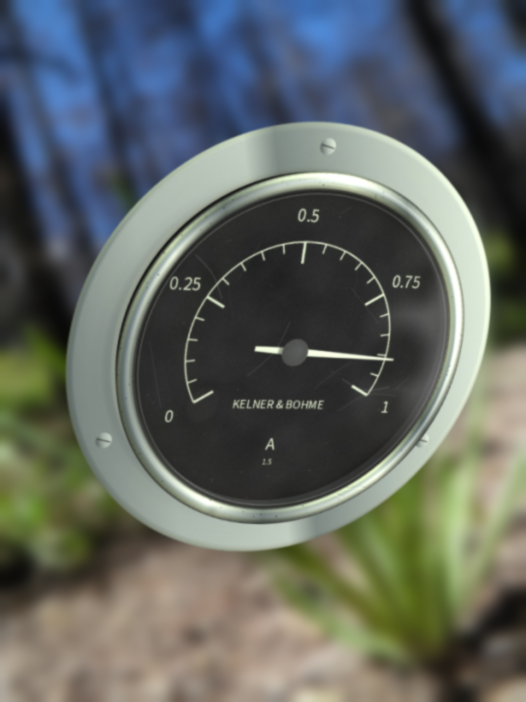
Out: value=0.9 unit=A
